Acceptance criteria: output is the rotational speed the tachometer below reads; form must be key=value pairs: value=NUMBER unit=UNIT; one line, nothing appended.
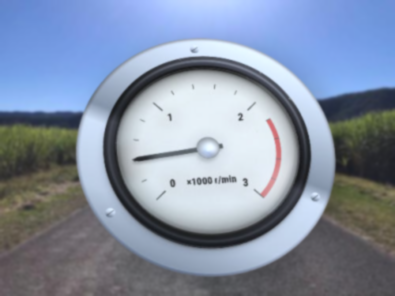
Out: value=400 unit=rpm
